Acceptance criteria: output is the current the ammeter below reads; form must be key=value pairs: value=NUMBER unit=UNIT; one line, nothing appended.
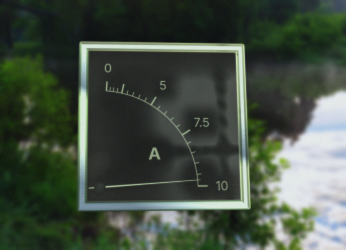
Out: value=9.75 unit=A
